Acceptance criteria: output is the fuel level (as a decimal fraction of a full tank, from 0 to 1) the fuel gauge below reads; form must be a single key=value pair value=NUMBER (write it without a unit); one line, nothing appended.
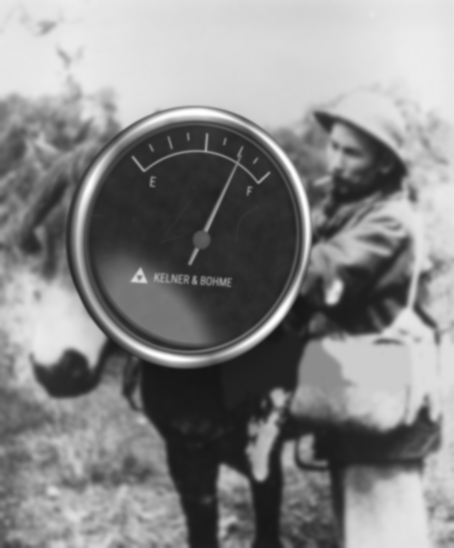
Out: value=0.75
